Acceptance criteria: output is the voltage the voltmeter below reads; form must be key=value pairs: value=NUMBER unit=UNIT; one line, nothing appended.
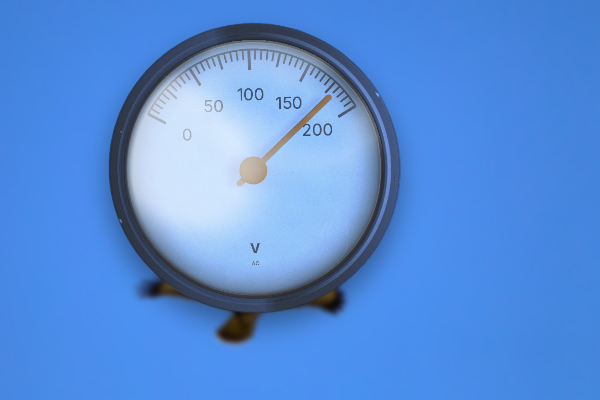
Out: value=180 unit=V
